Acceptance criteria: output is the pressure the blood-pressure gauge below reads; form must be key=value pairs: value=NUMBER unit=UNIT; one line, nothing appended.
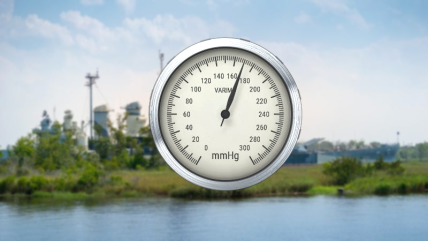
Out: value=170 unit=mmHg
